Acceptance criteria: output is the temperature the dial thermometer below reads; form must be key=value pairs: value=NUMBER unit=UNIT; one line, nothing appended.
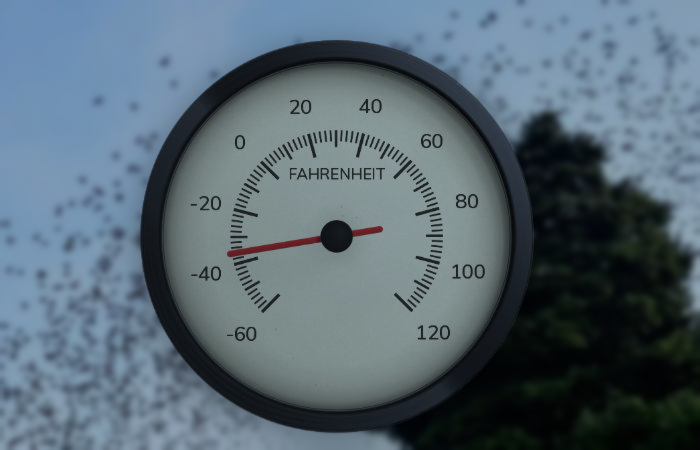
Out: value=-36 unit=°F
